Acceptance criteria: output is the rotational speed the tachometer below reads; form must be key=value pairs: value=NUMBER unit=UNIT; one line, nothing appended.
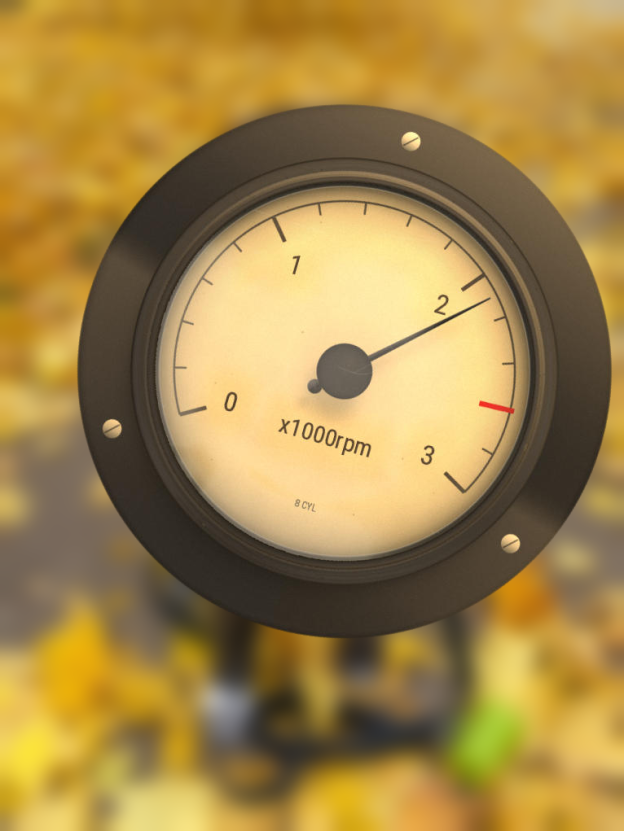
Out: value=2100 unit=rpm
